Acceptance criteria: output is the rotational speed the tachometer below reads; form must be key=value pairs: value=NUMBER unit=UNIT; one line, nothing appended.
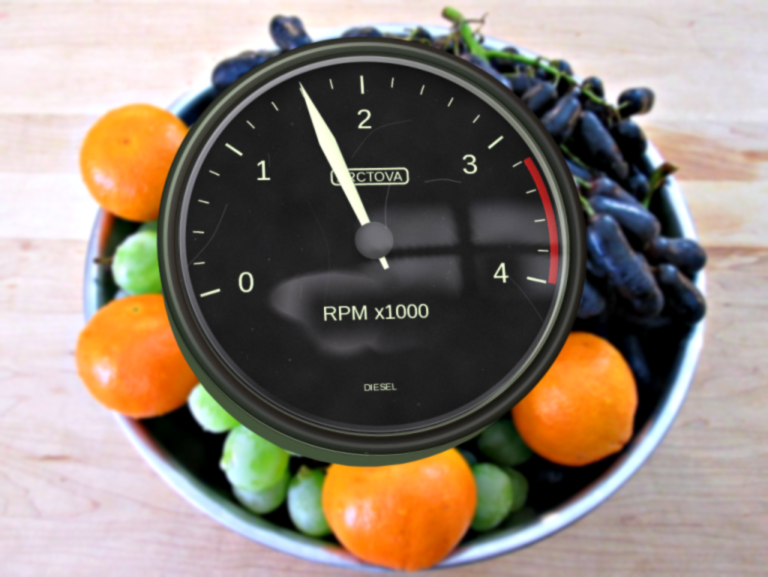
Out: value=1600 unit=rpm
